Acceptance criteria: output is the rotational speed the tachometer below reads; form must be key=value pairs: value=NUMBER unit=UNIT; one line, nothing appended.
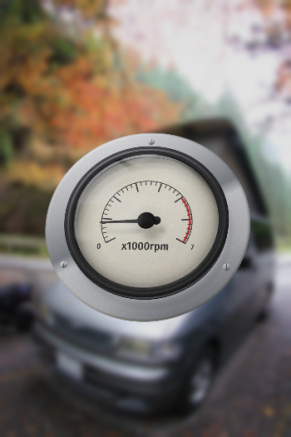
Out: value=800 unit=rpm
